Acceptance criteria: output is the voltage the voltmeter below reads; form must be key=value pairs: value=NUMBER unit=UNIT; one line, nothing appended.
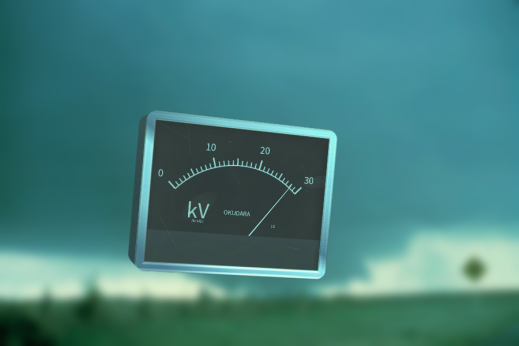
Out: value=28 unit=kV
